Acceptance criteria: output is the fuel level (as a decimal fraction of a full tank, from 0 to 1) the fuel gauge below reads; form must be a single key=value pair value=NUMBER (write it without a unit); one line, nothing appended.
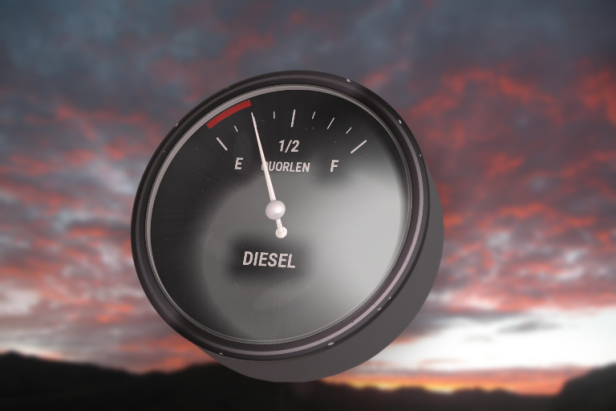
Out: value=0.25
